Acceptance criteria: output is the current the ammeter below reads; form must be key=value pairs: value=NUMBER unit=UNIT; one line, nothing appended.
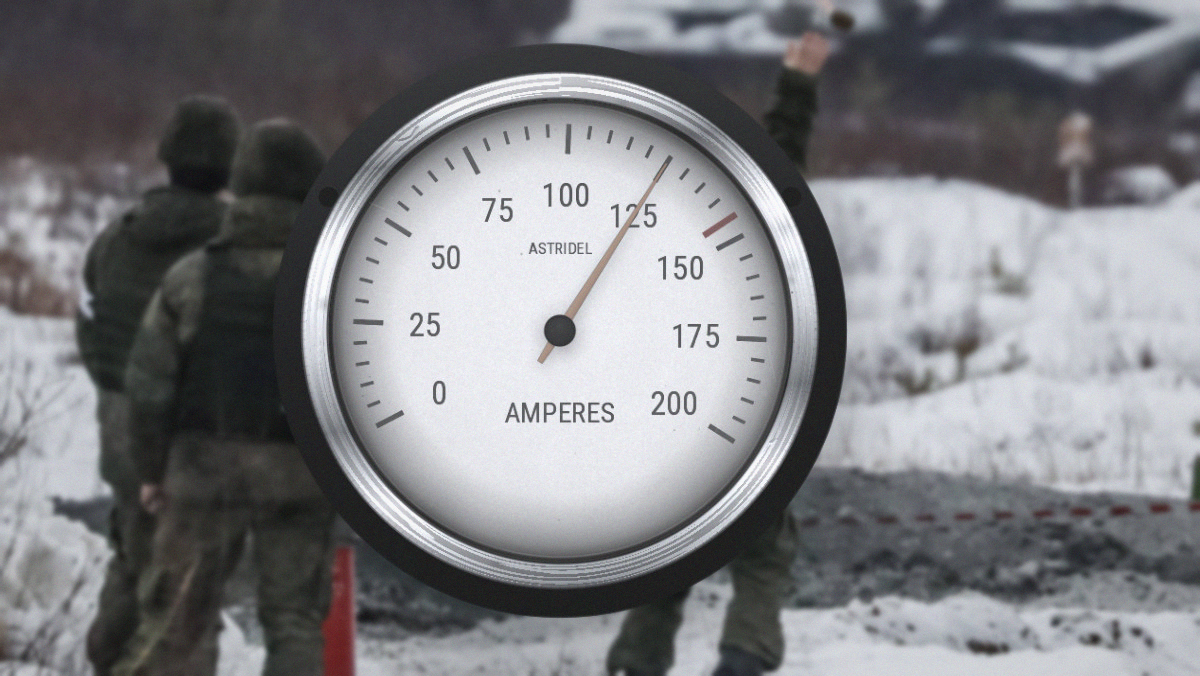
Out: value=125 unit=A
